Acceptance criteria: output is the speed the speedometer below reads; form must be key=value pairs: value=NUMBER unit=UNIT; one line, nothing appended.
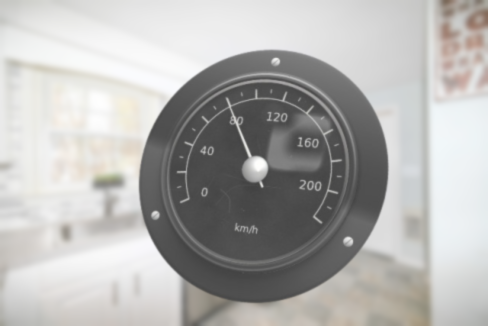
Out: value=80 unit=km/h
